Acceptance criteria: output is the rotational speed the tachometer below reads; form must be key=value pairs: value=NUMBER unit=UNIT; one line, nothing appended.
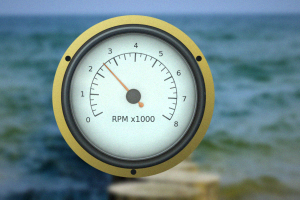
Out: value=2500 unit=rpm
